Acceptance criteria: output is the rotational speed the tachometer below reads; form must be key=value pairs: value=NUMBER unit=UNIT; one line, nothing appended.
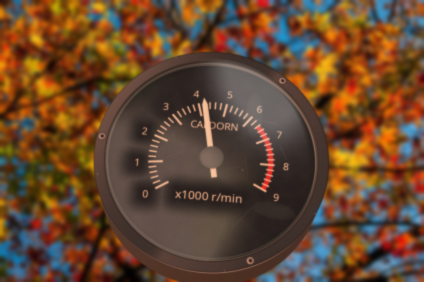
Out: value=4200 unit=rpm
